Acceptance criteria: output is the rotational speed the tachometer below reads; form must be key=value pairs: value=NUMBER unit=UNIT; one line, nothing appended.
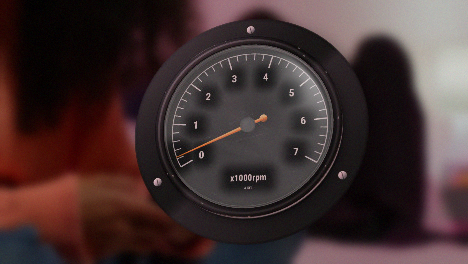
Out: value=200 unit=rpm
